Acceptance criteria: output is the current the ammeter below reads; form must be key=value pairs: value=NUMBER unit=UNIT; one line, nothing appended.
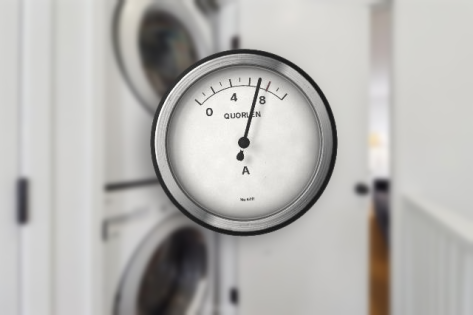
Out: value=7 unit=A
